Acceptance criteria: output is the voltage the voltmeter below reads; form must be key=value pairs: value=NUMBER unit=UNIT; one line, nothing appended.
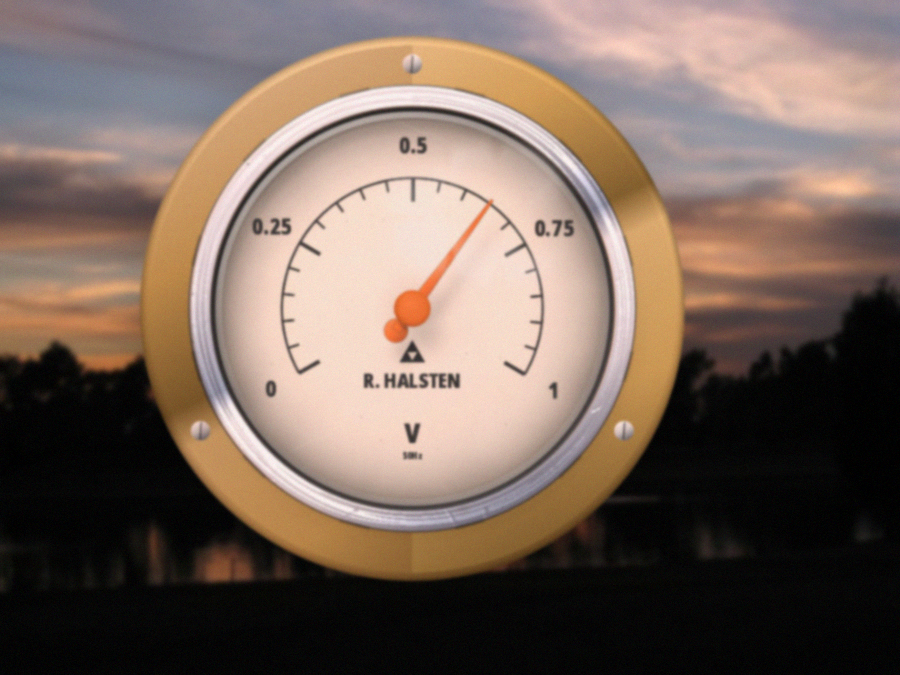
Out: value=0.65 unit=V
